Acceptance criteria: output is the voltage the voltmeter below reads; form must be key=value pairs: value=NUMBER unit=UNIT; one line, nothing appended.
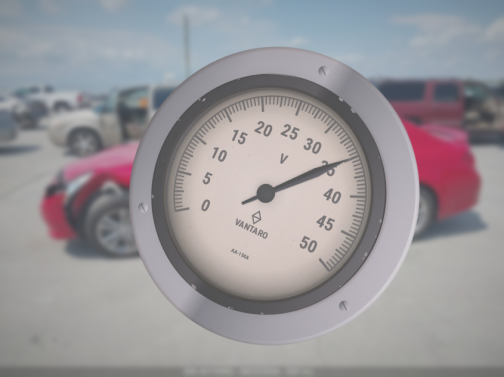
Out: value=35 unit=V
